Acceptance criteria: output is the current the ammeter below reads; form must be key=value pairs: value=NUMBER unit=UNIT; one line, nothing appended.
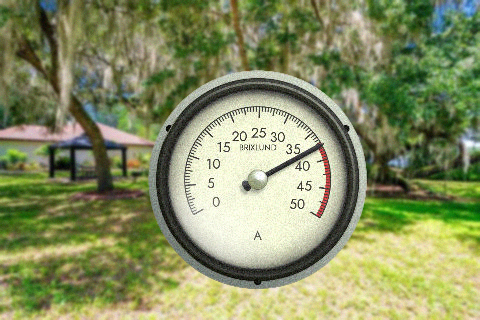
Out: value=37.5 unit=A
